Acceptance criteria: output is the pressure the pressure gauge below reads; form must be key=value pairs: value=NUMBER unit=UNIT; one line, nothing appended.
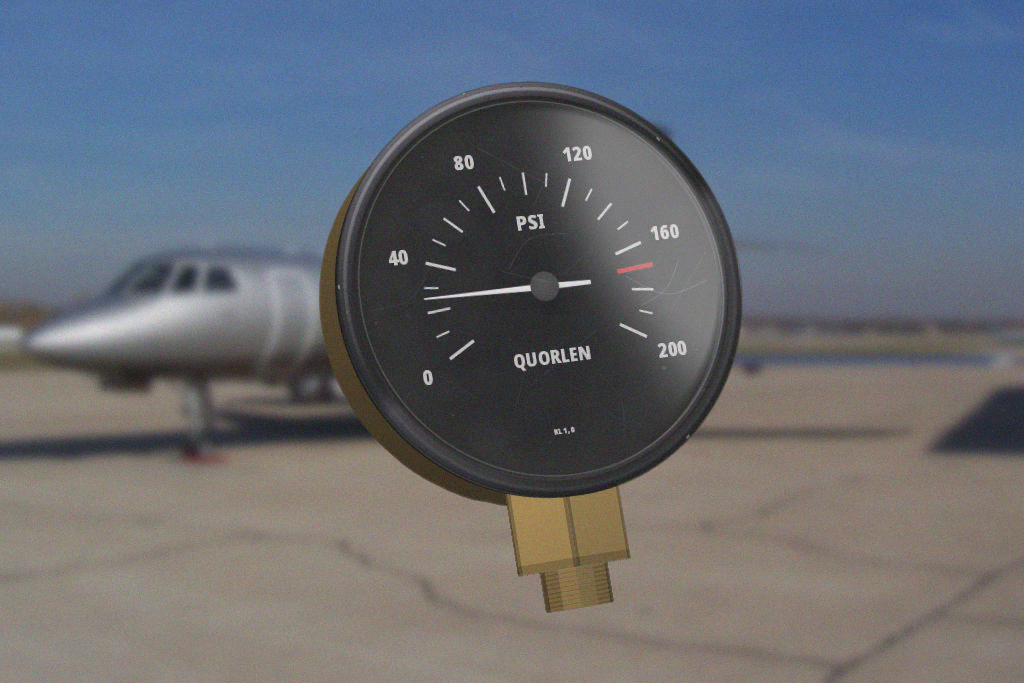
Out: value=25 unit=psi
